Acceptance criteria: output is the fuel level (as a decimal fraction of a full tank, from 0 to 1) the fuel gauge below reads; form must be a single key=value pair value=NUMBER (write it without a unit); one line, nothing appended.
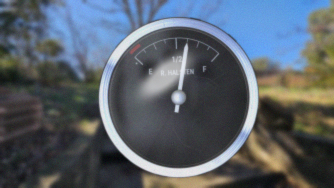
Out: value=0.625
